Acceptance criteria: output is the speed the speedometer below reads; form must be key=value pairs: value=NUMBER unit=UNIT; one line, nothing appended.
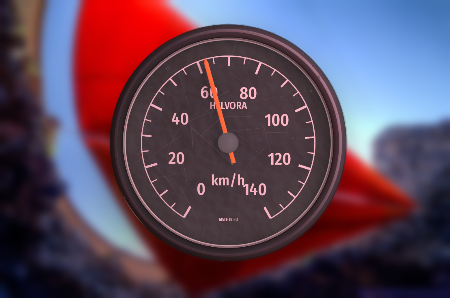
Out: value=62.5 unit=km/h
